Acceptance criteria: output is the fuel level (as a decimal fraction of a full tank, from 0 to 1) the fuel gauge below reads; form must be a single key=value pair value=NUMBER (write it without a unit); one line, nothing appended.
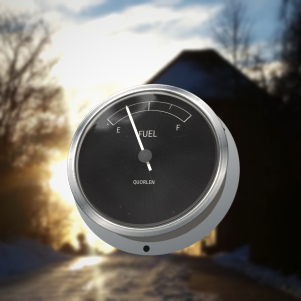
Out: value=0.25
